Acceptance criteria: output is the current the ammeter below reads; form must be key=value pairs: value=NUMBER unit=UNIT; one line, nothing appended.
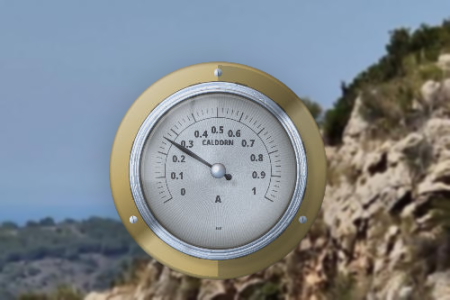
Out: value=0.26 unit=A
